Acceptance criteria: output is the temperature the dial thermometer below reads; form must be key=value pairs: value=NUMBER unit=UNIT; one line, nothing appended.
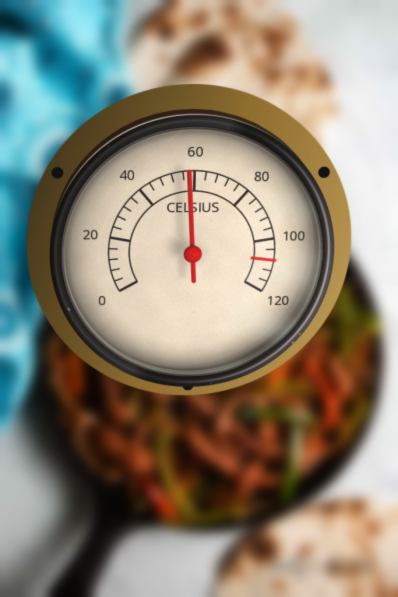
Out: value=58 unit=°C
